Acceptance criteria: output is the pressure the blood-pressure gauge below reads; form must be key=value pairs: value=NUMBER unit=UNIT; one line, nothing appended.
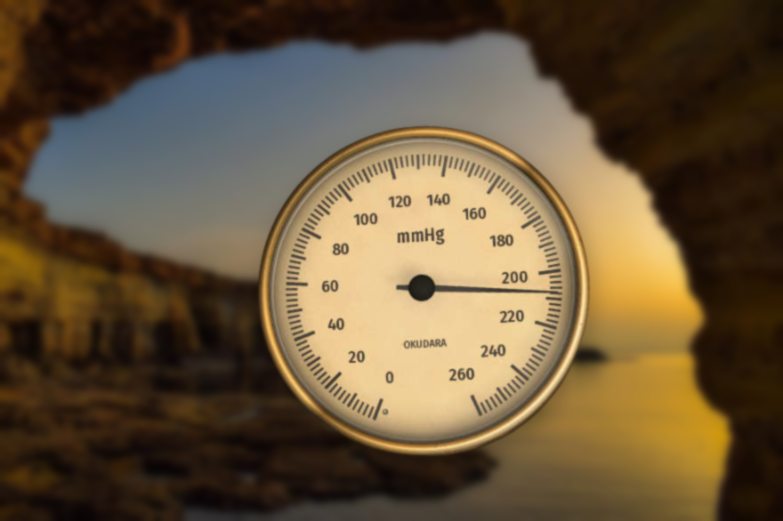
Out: value=208 unit=mmHg
